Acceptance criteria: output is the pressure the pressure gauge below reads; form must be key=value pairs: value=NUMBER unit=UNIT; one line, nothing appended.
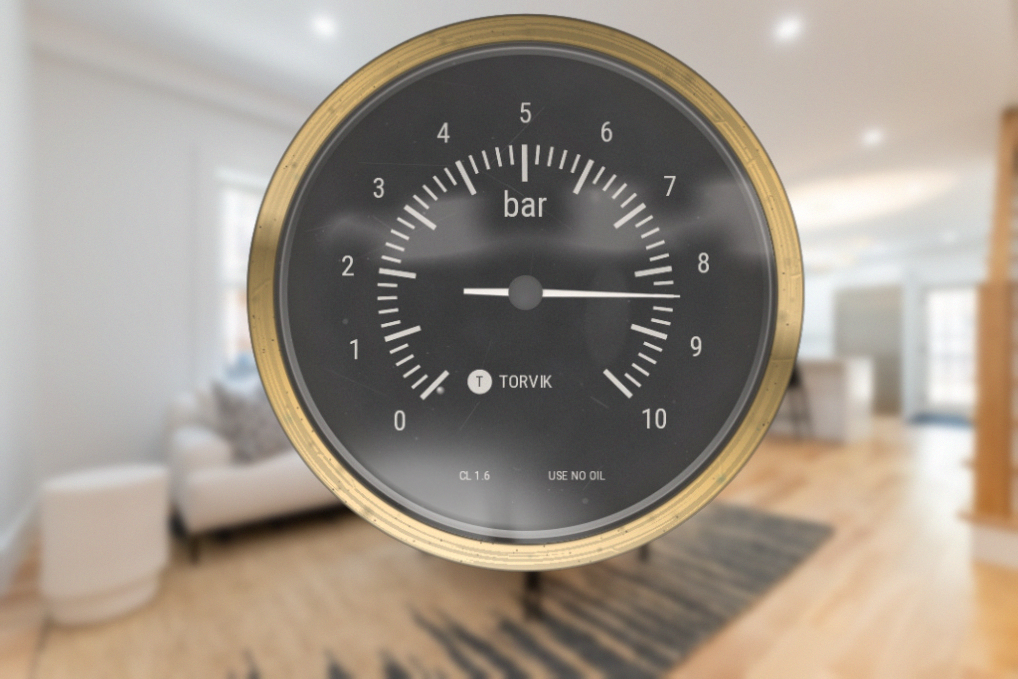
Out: value=8.4 unit=bar
